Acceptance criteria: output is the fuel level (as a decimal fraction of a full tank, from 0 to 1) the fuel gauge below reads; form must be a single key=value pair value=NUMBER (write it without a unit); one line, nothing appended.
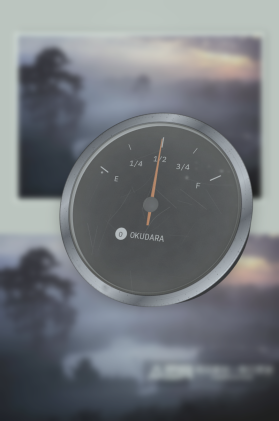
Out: value=0.5
